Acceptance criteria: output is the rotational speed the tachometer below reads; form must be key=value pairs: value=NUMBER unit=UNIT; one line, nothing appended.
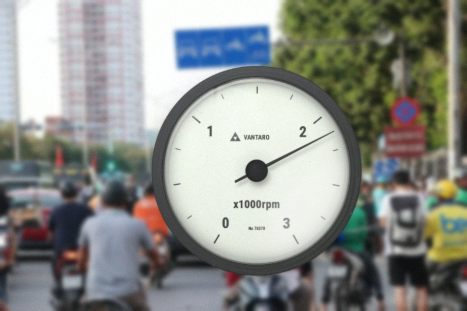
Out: value=2125 unit=rpm
